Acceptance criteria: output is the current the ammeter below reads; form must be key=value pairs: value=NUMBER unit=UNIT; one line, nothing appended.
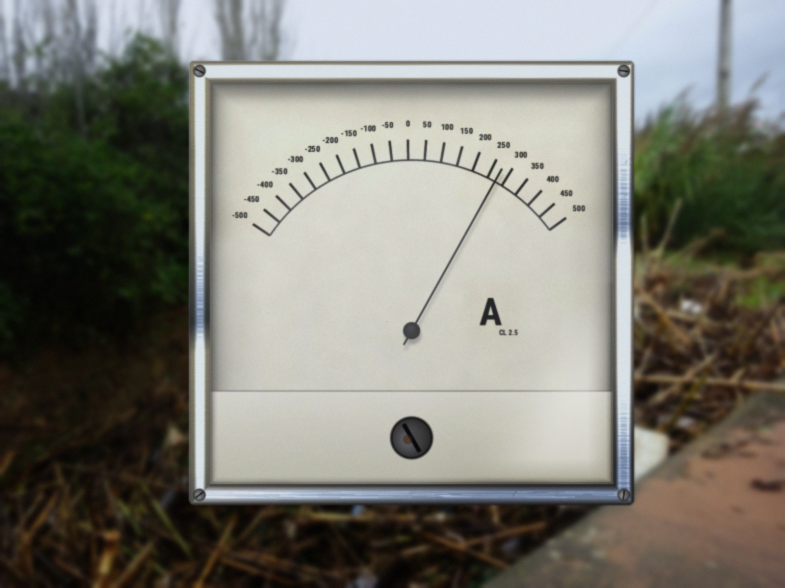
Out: value=275 unit=A
